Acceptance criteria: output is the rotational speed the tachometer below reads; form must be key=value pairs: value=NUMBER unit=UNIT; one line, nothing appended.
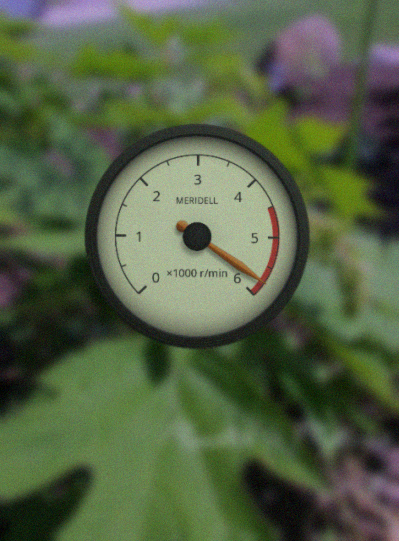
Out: value=5750 unit=rpm
